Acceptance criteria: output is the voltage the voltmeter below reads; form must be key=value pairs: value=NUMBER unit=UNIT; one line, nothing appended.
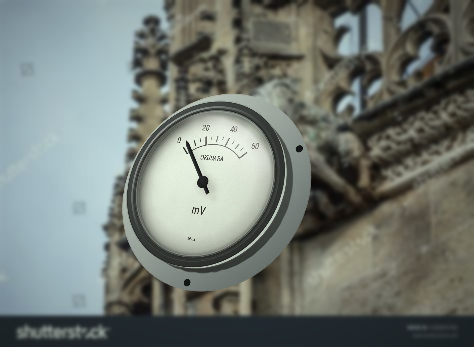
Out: value=5 unit=mV
